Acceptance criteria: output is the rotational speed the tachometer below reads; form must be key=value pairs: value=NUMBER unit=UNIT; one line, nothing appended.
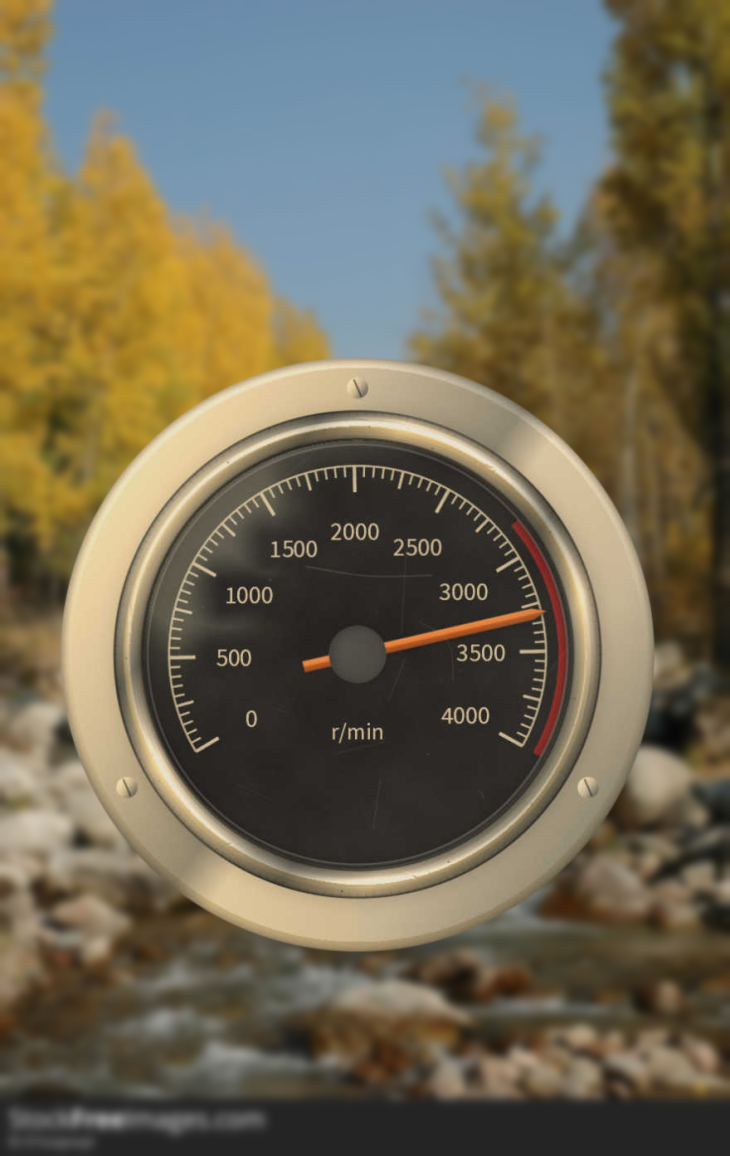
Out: value=3300 unit=rpm
